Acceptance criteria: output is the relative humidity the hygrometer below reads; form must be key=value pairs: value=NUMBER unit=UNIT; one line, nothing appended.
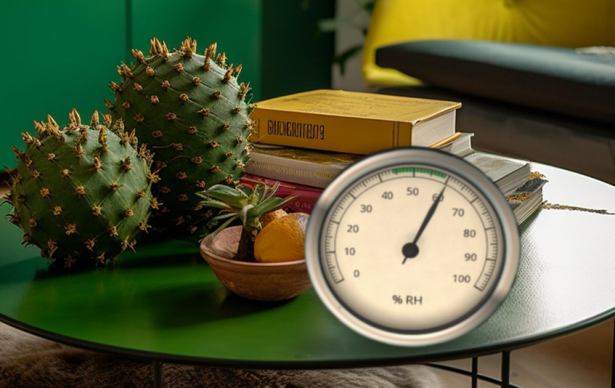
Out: value=60 unit=%
